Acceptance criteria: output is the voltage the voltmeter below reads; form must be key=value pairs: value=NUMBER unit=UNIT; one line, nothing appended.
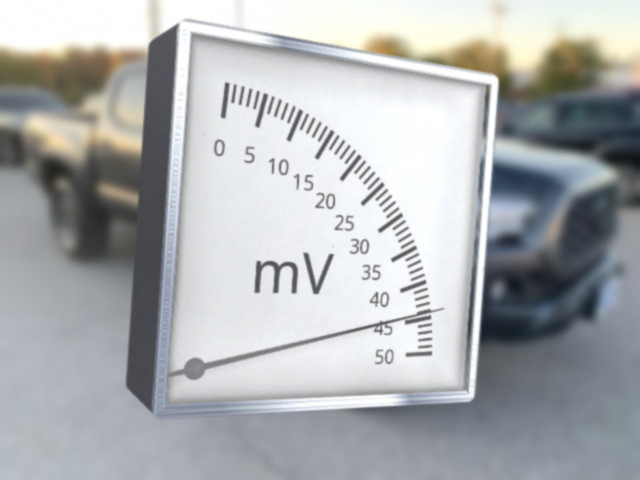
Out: value=44 unit=mV
